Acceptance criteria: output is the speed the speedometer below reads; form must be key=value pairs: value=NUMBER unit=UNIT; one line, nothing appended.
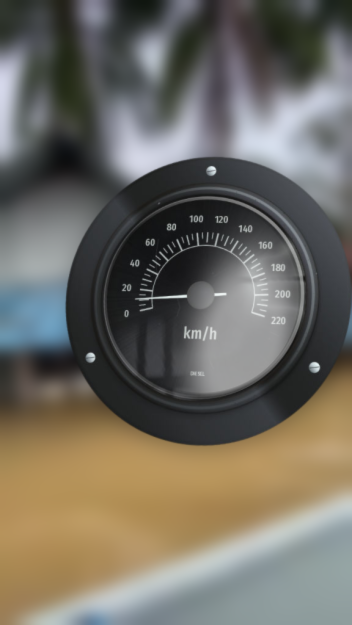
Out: value=10 unit=km/h
